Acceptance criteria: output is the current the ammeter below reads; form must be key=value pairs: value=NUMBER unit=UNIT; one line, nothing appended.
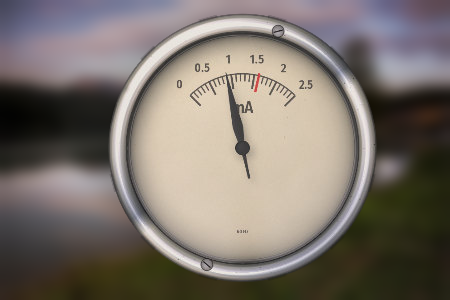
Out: value=0.9 unit=mA
